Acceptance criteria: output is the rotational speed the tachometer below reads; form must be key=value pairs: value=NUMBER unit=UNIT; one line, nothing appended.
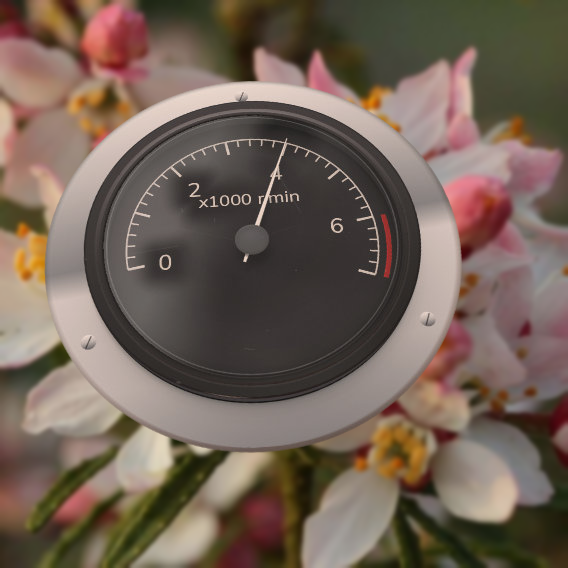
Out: value=4000 unit=rpm
